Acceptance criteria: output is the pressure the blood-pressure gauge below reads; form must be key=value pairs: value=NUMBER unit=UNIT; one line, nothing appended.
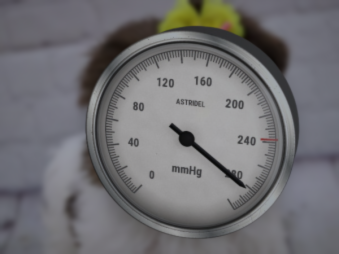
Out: value=280 unit=mmHg
